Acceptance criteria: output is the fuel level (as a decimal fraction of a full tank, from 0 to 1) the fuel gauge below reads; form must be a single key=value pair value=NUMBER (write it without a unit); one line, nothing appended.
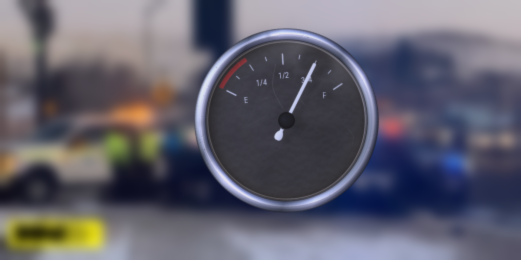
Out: value=0.75
